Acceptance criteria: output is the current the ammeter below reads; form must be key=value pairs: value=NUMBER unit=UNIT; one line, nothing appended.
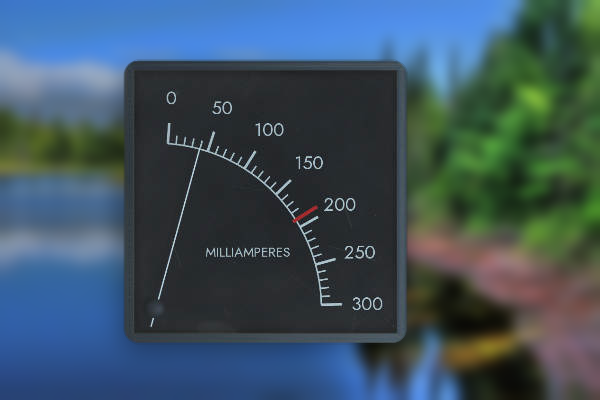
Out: value=40 unit=mA
